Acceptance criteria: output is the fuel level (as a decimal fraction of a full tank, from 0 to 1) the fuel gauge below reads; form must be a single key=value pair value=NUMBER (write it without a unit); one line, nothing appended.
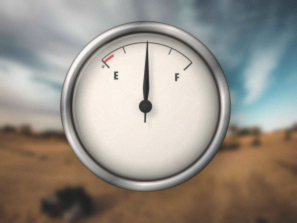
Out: value=0.5
